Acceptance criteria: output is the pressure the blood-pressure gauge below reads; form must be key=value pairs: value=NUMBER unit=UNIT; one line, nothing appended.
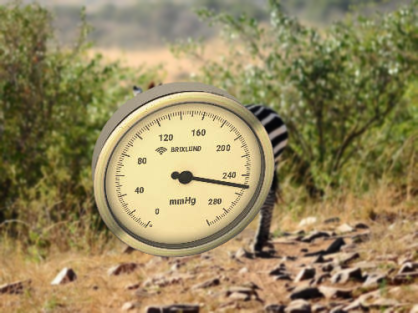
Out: value=250 unit=mmHg
